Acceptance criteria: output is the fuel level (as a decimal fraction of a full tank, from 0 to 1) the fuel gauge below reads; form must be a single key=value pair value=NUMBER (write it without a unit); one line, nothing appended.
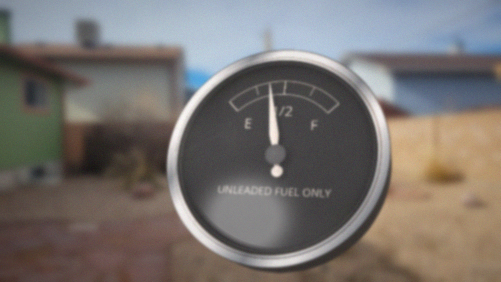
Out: value=0.375
